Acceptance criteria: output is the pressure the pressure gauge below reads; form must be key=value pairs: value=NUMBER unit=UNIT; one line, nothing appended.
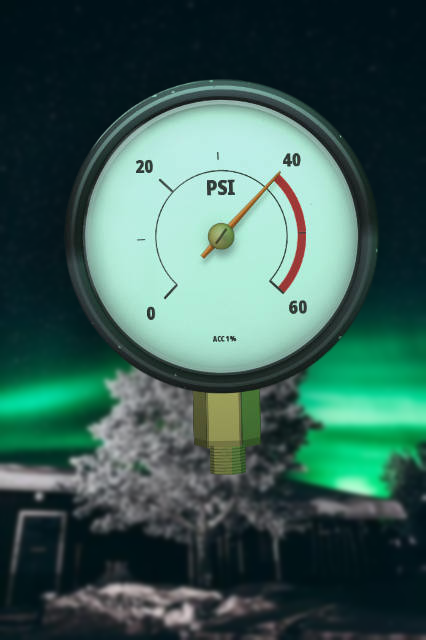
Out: value=40 unit=psi
